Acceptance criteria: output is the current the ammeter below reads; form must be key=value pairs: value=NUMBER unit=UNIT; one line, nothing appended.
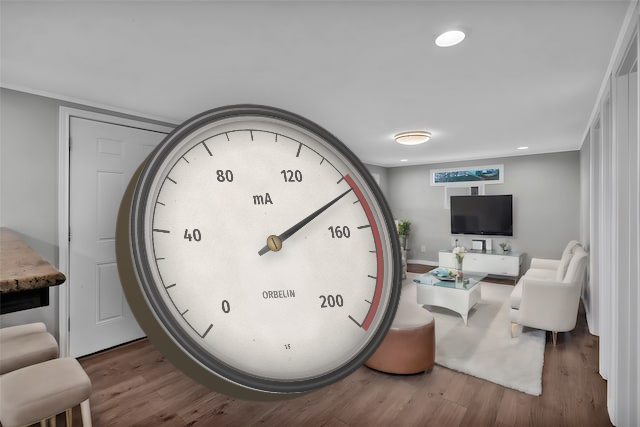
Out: value=145 unit=mA
